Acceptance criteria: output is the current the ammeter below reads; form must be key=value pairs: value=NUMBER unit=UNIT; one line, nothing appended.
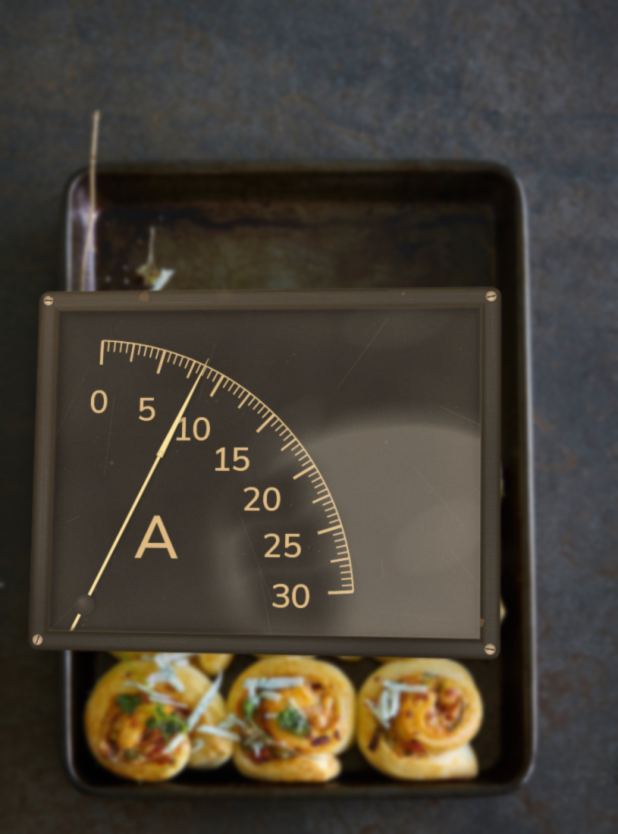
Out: value=8.5 unit=A
